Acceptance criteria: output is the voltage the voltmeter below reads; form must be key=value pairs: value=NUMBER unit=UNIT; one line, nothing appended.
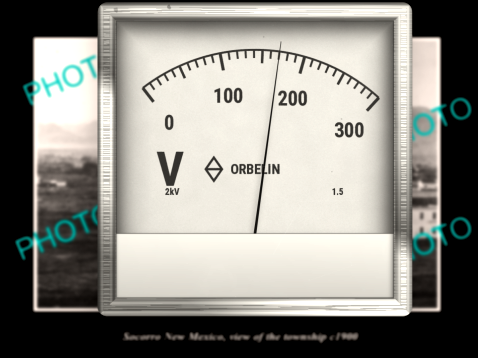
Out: value=170 unit=V
